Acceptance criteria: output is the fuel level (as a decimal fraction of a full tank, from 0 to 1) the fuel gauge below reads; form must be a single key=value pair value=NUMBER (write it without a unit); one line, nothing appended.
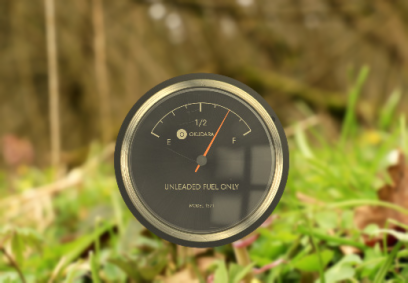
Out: value=0.75
